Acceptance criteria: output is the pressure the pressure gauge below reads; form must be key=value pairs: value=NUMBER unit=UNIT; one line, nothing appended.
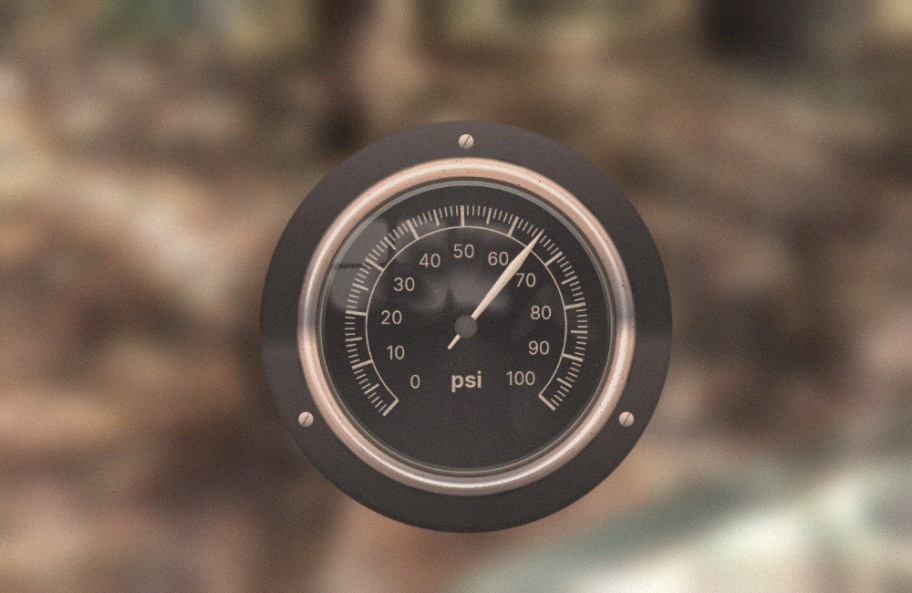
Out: value=65 unit=psi
